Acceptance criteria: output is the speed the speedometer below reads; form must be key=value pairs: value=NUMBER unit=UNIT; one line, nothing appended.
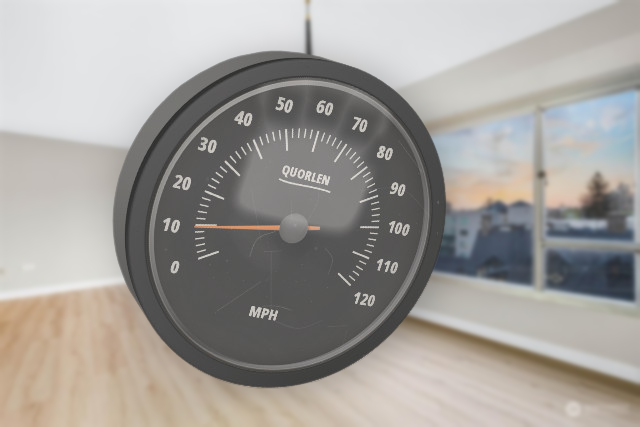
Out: value=10 unit=mph
